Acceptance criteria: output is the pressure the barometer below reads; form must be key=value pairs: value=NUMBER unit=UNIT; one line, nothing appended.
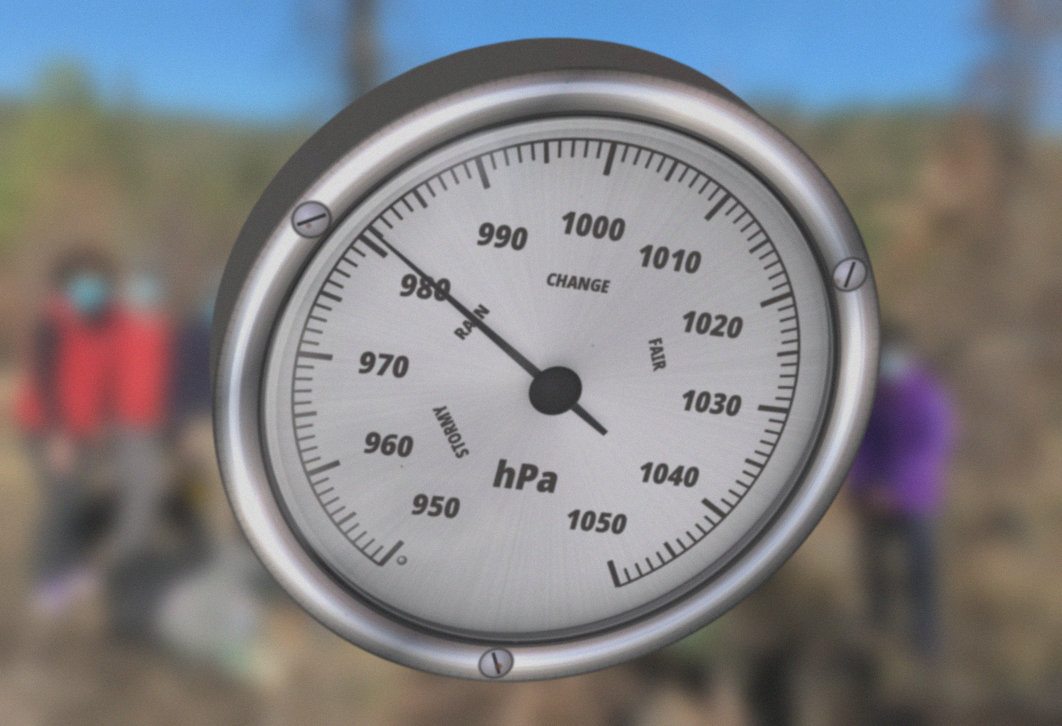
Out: value=981 unit=hPa
